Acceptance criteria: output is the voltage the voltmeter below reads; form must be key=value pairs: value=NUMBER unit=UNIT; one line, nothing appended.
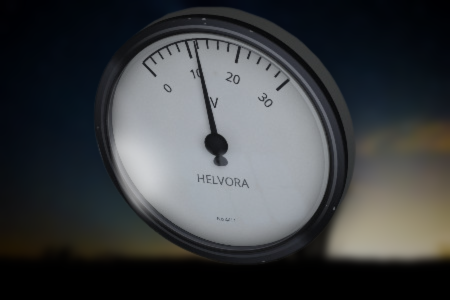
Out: value=12 unit=V
